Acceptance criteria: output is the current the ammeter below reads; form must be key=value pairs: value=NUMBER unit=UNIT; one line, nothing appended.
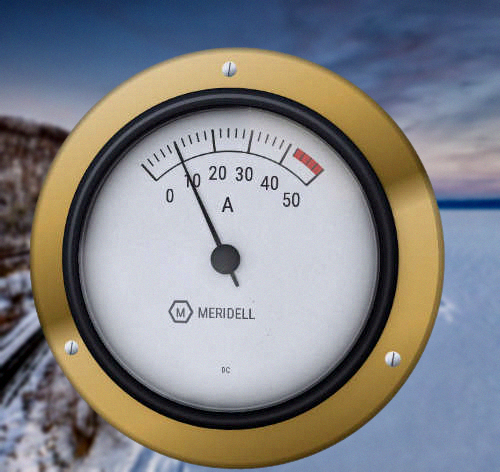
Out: value=10 unit=A
